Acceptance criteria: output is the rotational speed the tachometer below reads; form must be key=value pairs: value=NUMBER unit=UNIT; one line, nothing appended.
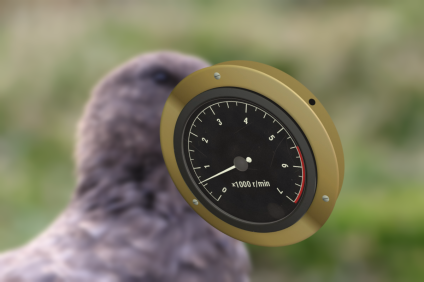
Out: value=625 unit=rpm
